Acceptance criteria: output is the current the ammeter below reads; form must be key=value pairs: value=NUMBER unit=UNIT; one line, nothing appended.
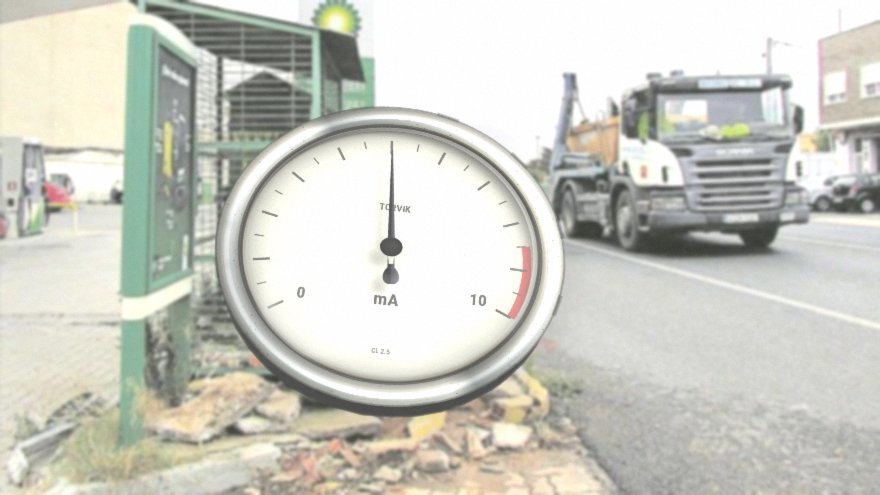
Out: value=5 unit=mA
